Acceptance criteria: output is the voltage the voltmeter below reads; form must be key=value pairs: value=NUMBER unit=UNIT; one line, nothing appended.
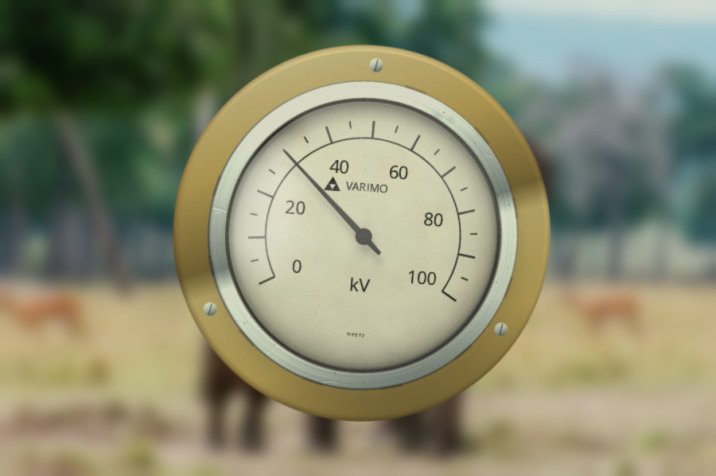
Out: value=30 unit=kV
